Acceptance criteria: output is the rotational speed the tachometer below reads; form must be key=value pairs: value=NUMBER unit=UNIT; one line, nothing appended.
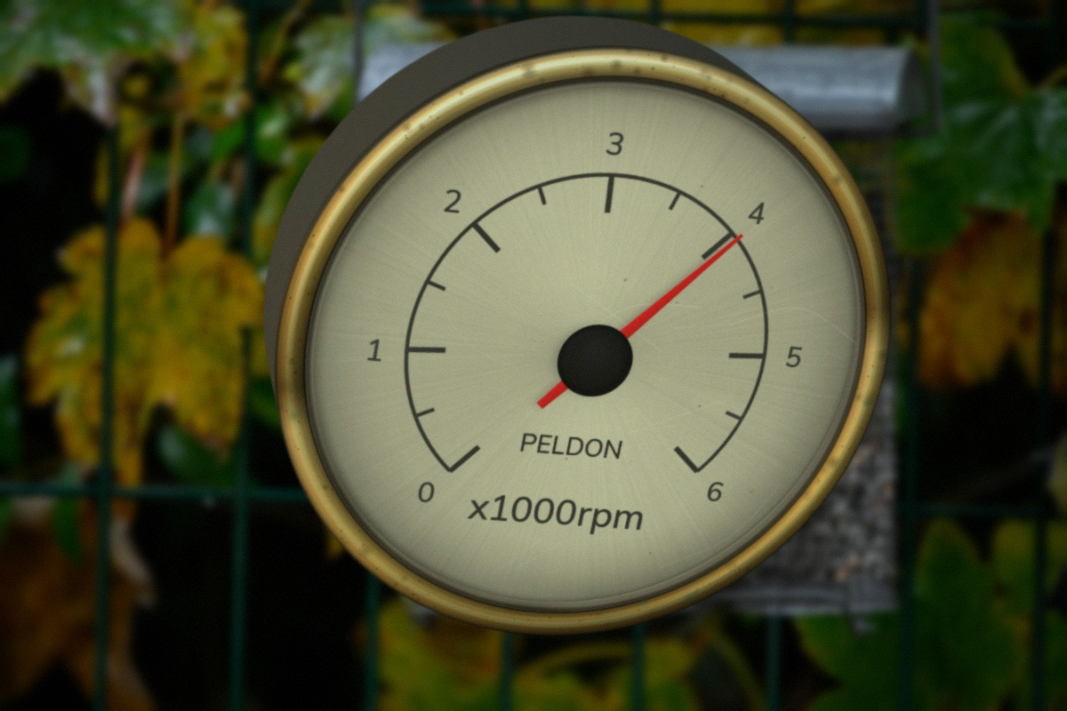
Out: value=4000 unit=rpm
